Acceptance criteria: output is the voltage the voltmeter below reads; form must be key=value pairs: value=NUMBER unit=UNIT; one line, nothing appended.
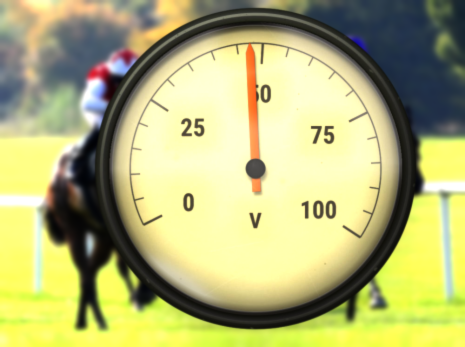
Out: value=47.5 unit=V
